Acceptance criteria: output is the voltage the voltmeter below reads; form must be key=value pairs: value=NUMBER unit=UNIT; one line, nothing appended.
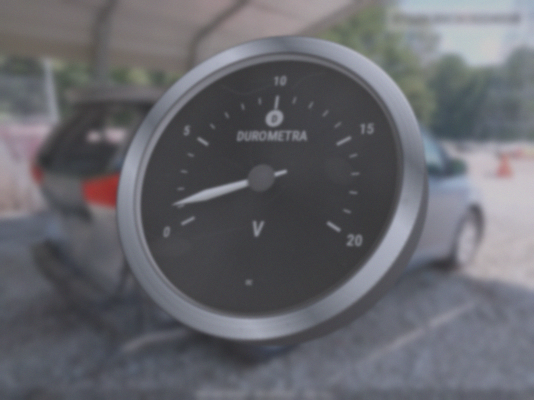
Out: value=1 unit=V
